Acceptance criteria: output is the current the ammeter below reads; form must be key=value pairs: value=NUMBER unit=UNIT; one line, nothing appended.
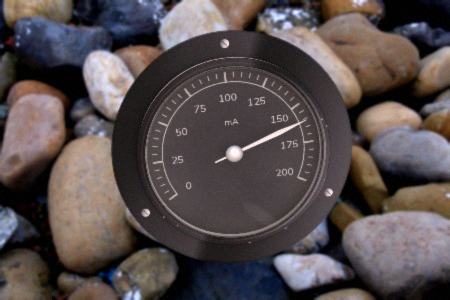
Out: value=160 unit=mA
